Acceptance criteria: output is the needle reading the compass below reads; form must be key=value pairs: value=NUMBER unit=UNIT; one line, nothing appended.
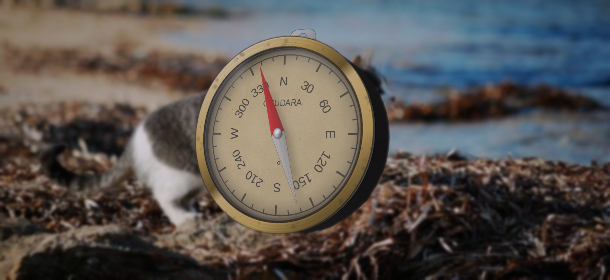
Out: value=340 unit=°
